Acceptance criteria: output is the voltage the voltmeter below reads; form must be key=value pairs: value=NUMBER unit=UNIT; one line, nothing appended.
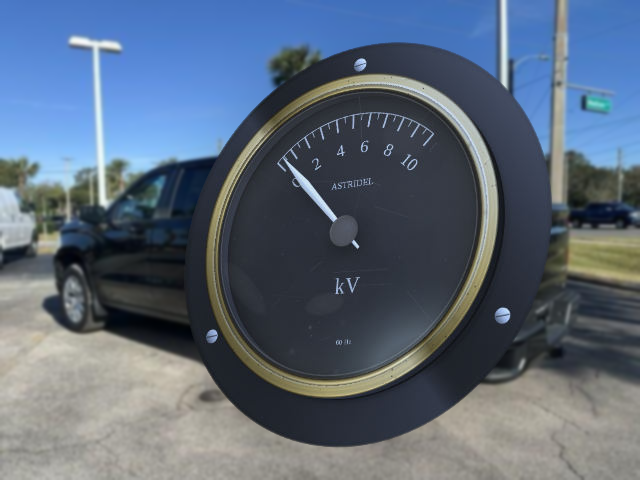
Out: value=0.5 unit=kV
